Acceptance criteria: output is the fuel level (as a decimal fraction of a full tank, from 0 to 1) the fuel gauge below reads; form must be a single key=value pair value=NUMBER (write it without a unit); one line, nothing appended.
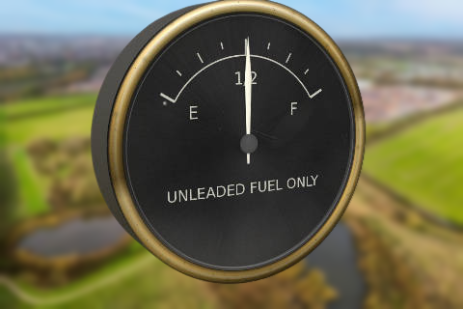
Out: value=0.5
